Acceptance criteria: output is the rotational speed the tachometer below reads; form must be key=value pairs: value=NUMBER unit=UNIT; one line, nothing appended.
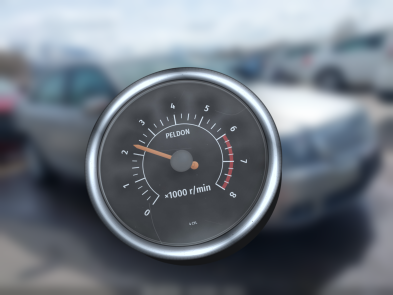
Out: value=2250 unit=rpm
